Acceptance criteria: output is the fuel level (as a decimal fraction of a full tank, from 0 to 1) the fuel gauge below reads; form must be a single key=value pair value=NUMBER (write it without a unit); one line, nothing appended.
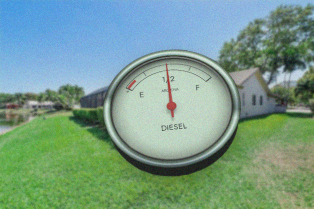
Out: value=0.5
